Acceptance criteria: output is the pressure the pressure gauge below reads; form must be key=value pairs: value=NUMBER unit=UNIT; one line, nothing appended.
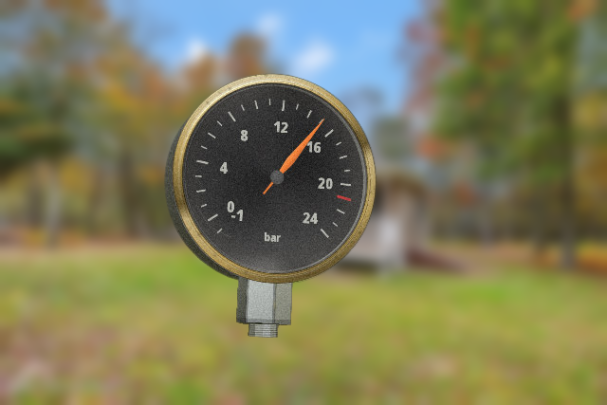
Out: value=15 unit=bar
